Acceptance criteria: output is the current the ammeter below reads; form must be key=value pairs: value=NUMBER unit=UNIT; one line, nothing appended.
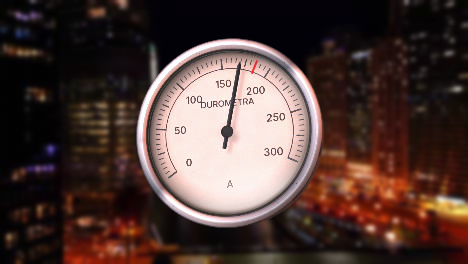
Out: value=170 unit=A
